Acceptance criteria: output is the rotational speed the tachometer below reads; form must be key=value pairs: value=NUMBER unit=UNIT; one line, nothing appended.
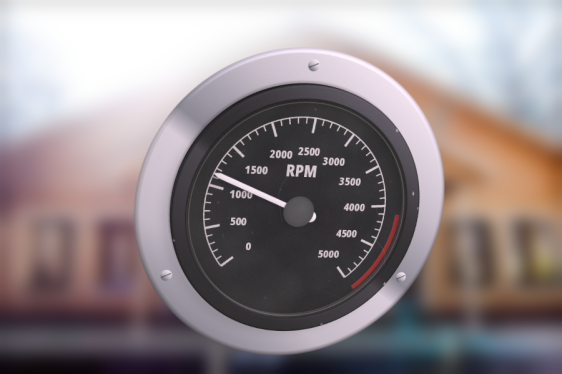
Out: value=1150 unit=rpm
